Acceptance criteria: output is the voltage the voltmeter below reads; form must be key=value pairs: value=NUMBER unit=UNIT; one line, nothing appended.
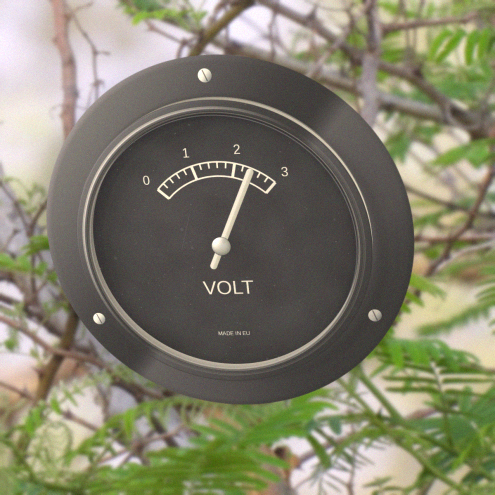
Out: value=2.4 unit=V
